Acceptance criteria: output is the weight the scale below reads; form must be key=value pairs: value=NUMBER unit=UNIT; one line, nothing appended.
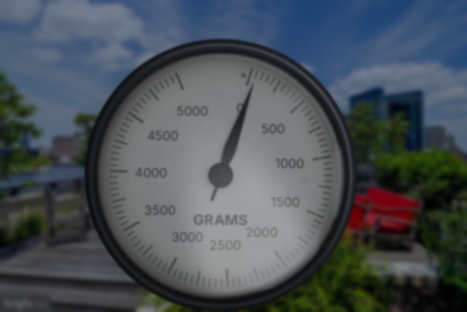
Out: value=50 unit=g
